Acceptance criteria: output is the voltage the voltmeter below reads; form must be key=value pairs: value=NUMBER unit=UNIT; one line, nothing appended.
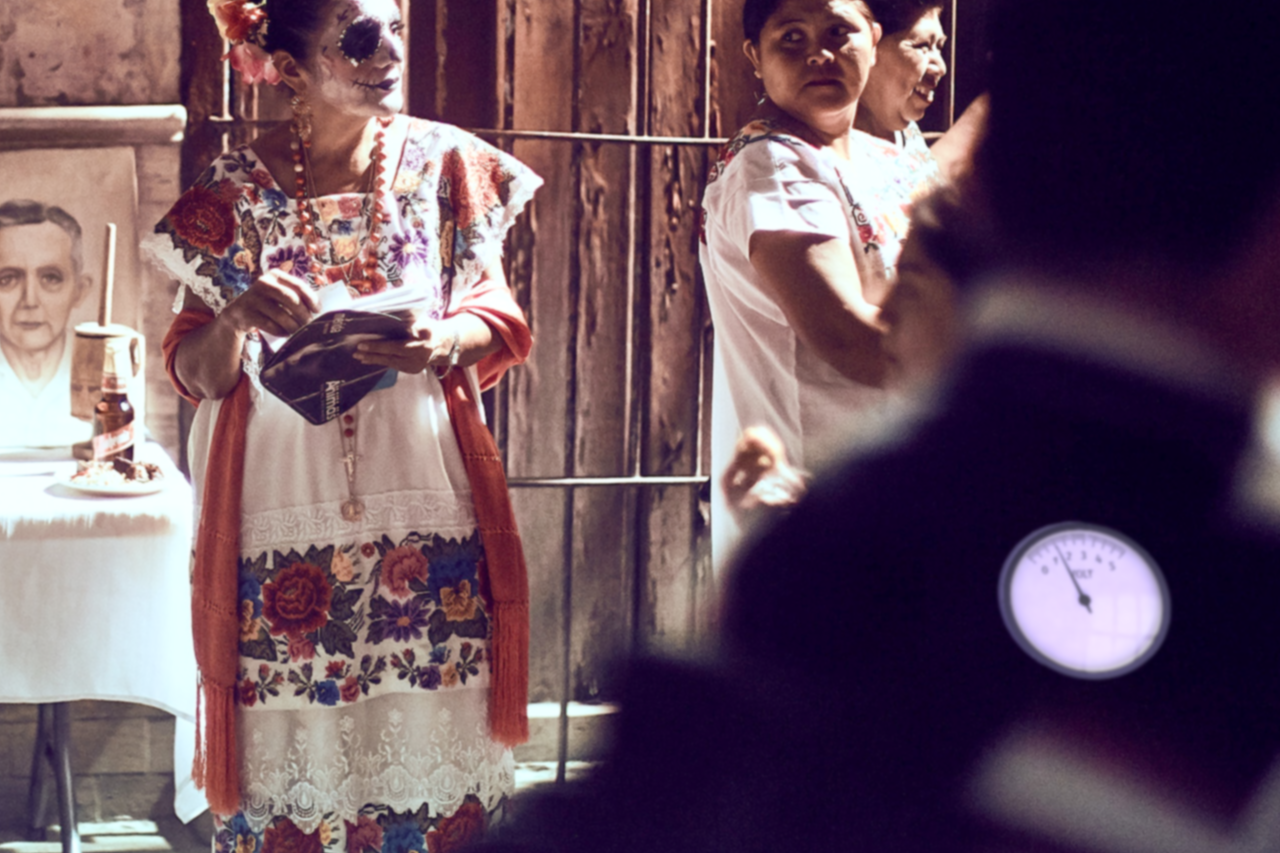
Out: value=1.5 unit=V
